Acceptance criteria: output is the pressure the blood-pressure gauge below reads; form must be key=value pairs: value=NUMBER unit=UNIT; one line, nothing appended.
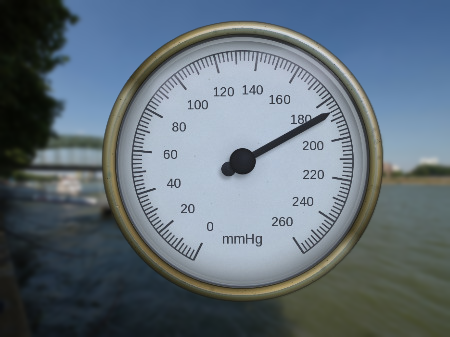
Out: value=186 unit=mmHg
